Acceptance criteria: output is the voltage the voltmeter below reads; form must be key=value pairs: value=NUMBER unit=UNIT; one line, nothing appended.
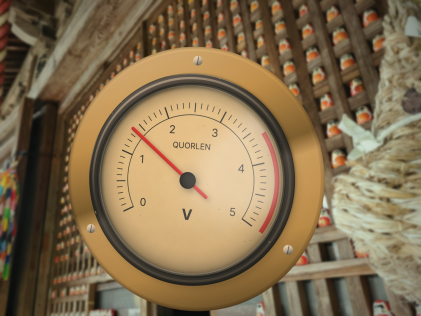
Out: value=1.4 unit=V
